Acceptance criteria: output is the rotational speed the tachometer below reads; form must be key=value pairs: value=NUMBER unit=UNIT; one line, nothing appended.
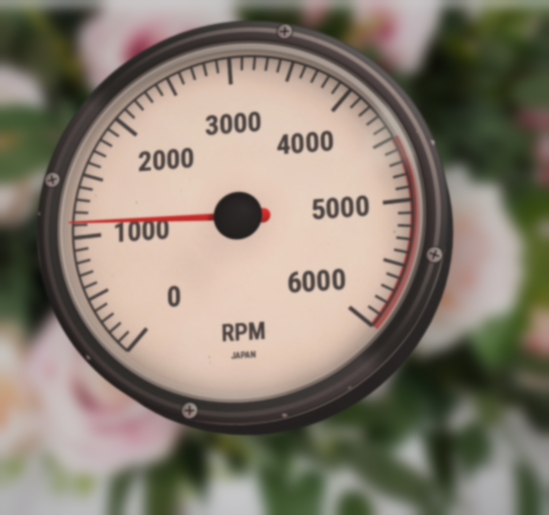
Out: value=1100 unit=rpm
